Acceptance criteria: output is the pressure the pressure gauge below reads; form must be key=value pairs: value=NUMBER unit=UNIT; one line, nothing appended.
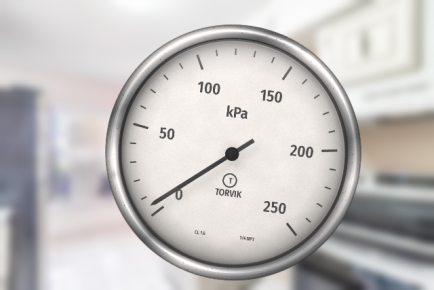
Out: value=5 unit=kPa
